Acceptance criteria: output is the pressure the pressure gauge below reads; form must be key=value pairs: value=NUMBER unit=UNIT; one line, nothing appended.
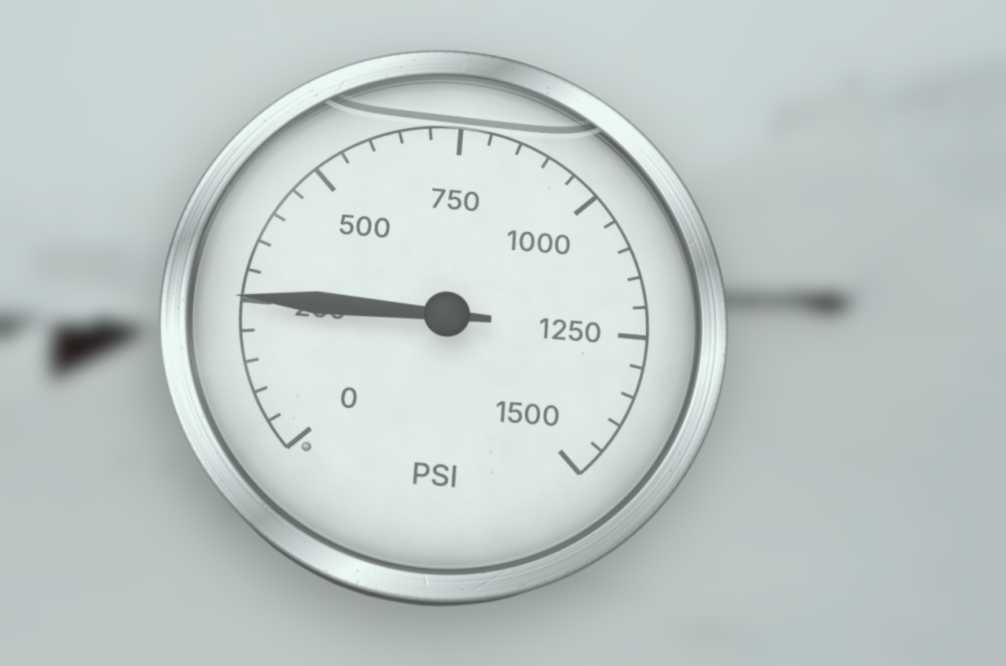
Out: value=250 unit=psi
